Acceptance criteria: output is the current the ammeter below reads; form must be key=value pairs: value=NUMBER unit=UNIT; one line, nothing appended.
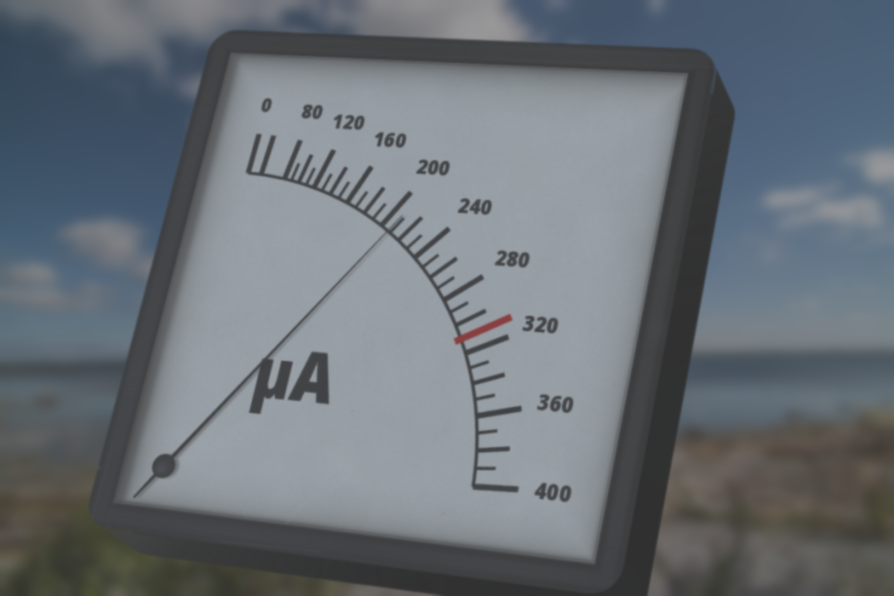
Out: value=210 unit=µA
